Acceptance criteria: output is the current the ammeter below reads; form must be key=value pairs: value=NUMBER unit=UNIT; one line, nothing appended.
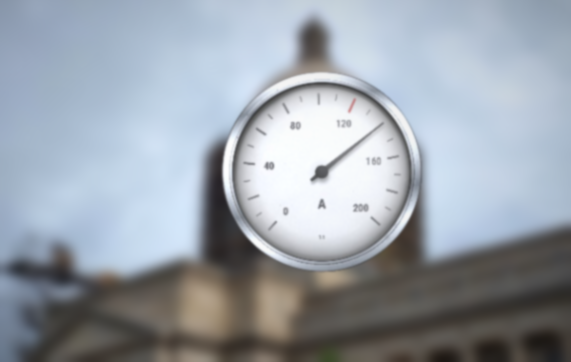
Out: value=140 unit=A
